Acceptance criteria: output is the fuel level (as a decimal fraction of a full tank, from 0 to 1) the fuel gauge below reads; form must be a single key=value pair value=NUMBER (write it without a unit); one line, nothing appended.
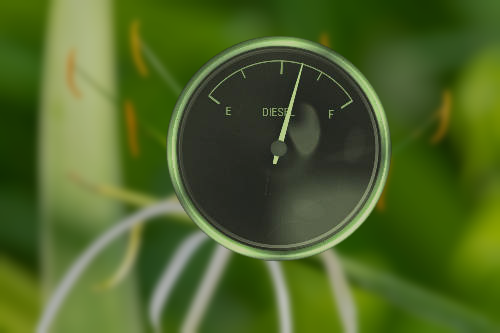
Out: value=0.625
